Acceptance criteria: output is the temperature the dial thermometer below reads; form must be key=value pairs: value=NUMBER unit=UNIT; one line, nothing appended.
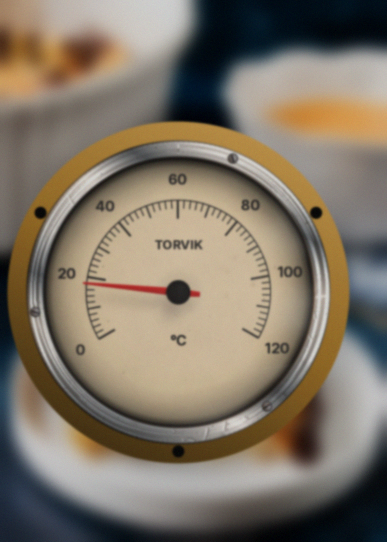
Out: value=18 unit=°C
